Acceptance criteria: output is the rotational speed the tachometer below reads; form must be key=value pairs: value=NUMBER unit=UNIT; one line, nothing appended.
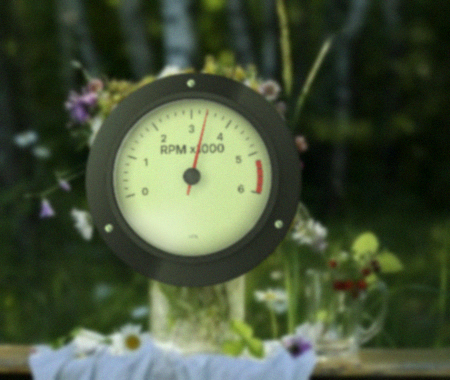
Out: value=3400 unit=rpm
